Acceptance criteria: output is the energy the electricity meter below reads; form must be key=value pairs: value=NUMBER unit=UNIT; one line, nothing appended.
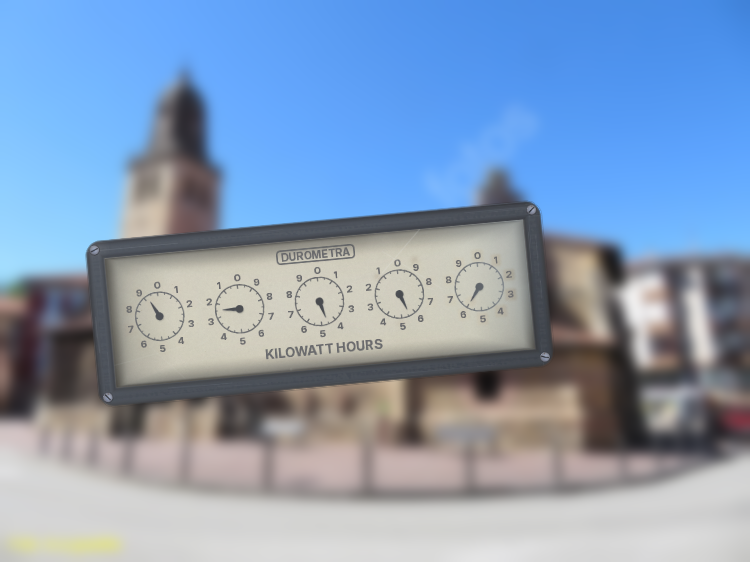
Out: value=92456 unit=kWh
